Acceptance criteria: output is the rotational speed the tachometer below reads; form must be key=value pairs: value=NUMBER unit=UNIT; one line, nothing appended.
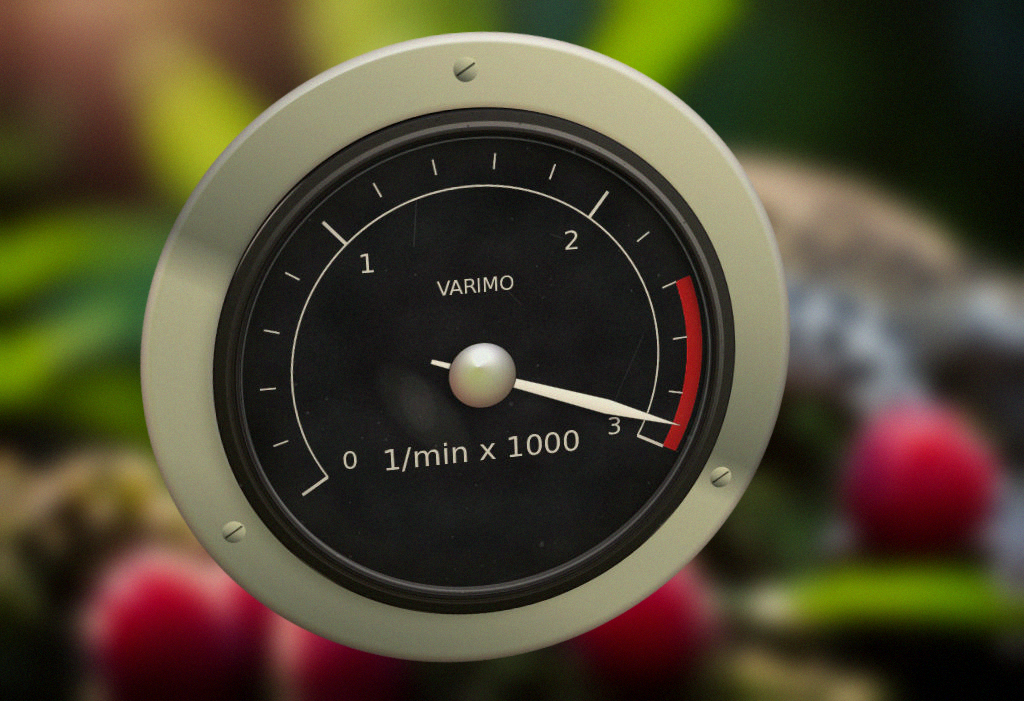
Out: value=2900 unit=rpm
